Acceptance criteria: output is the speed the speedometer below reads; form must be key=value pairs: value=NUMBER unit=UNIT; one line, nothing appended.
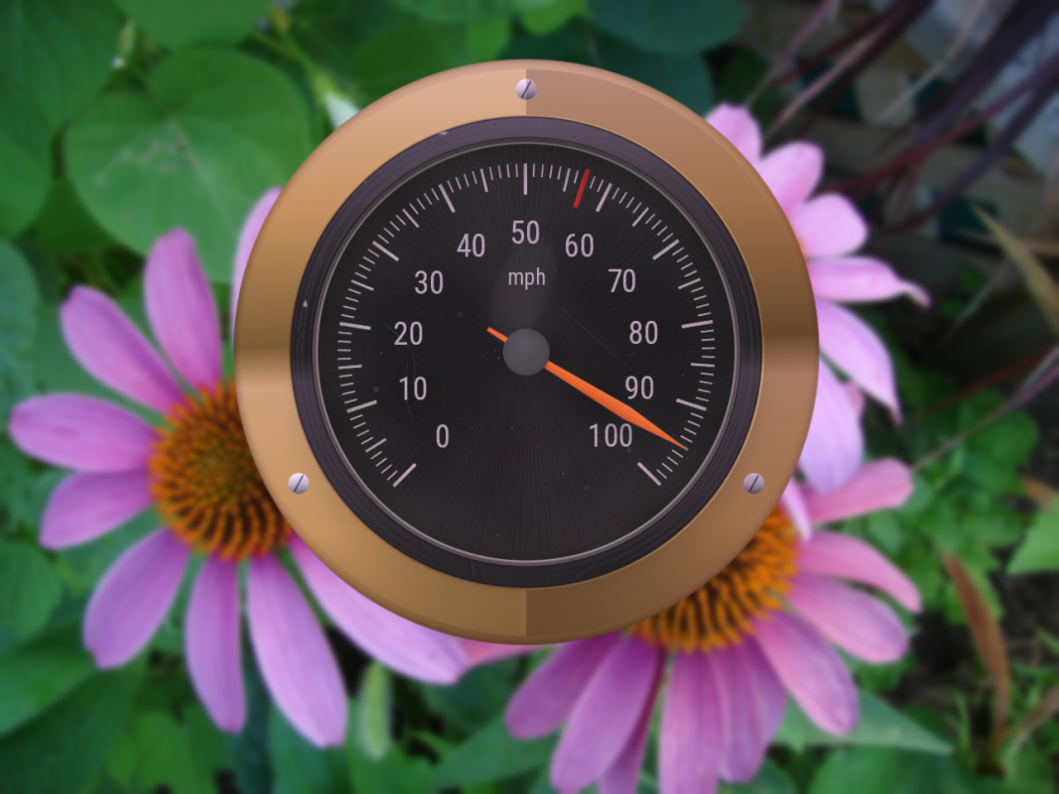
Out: value=95 unit=mph
